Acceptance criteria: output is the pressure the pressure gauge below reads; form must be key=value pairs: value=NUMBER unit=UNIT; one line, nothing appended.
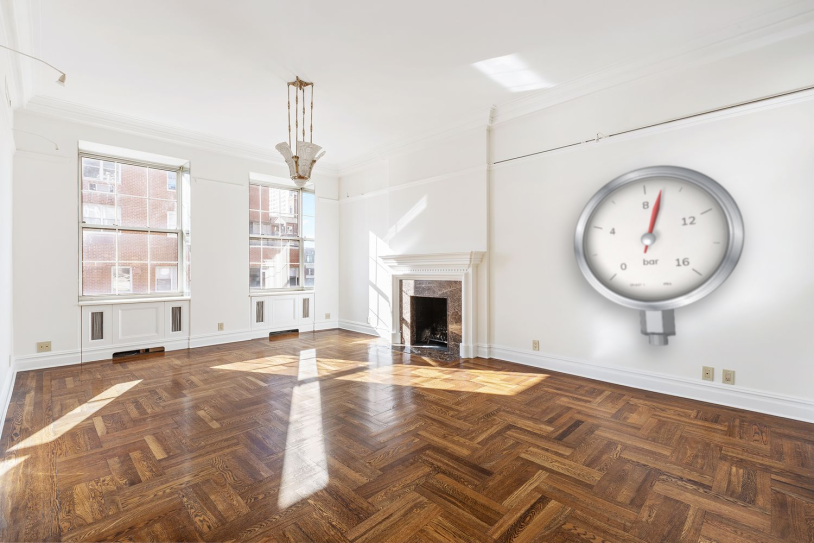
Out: value=9 unit=bar
